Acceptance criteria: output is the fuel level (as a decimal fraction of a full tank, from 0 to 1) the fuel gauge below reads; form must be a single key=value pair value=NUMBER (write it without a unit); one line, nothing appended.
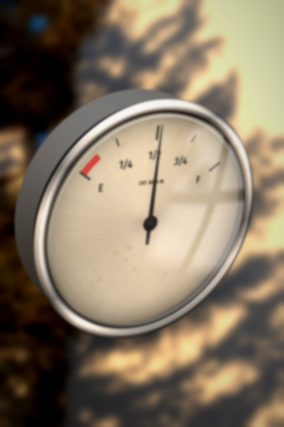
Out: value=0.5
